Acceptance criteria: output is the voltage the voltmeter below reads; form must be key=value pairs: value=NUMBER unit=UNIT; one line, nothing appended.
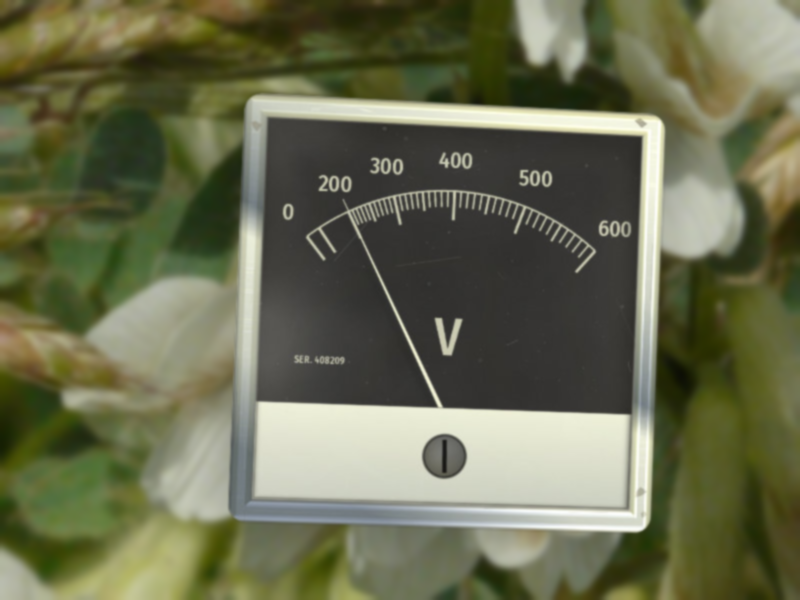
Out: value=200 unit=V
